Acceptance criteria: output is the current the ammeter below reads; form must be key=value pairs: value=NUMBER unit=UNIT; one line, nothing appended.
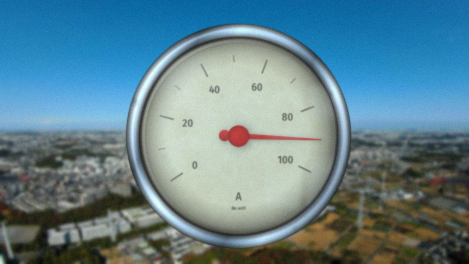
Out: value=90 unit=A
